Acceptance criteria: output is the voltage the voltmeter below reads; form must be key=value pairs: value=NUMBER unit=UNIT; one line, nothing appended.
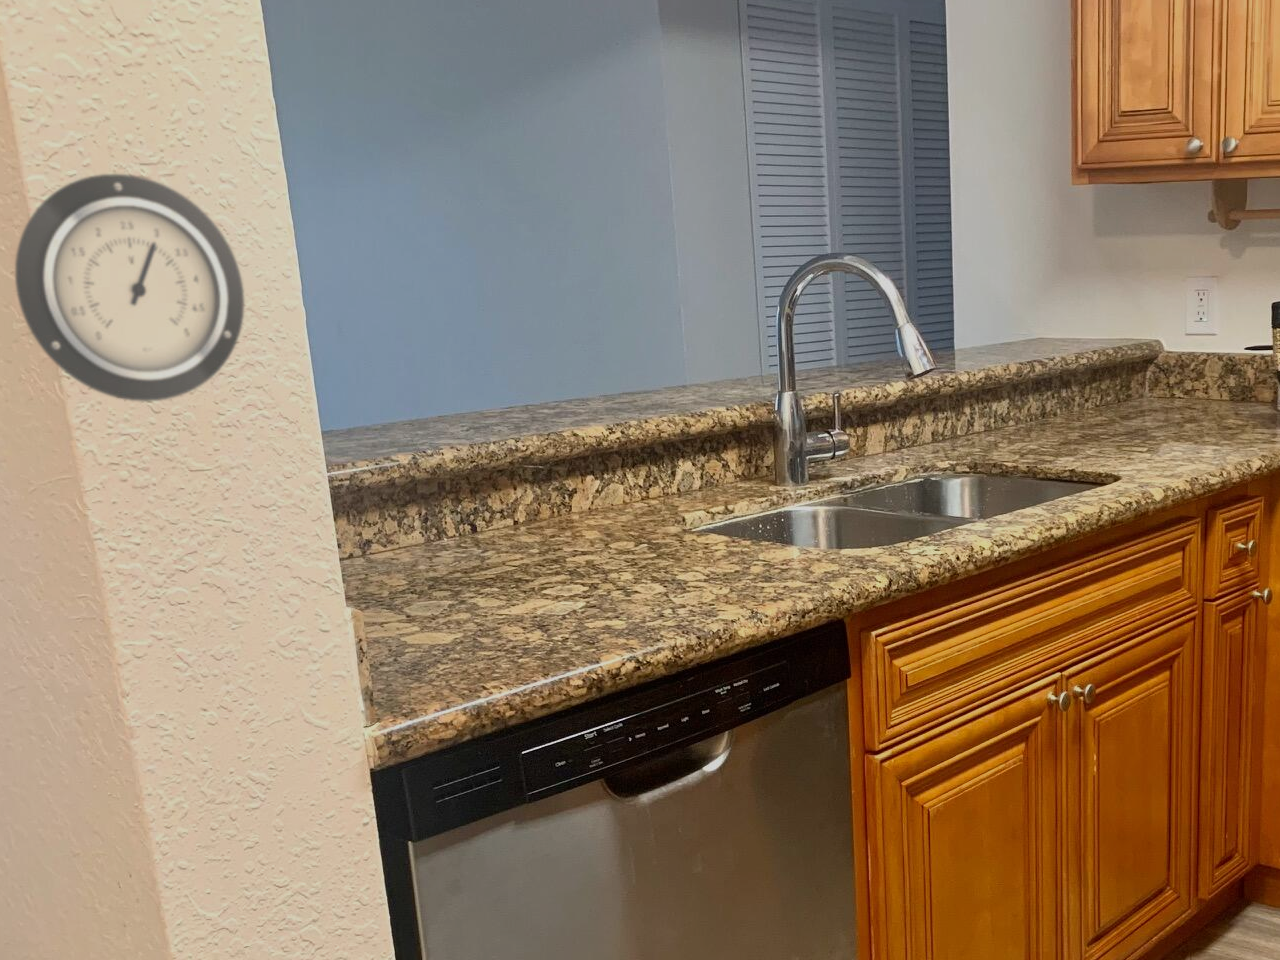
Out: value=3 unit=V
